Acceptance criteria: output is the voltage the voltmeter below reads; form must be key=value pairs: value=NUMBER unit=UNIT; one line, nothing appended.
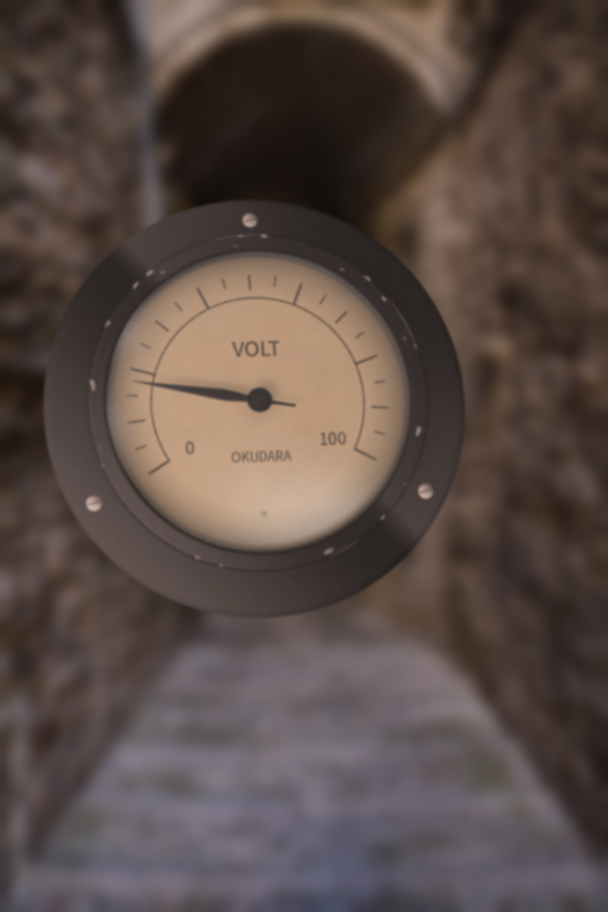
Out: value=17.5 unit=V
